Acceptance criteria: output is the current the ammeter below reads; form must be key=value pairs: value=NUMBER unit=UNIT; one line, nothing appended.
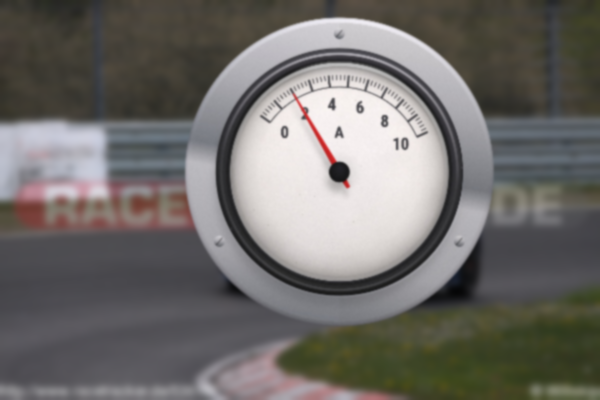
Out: value=2 unit=A
